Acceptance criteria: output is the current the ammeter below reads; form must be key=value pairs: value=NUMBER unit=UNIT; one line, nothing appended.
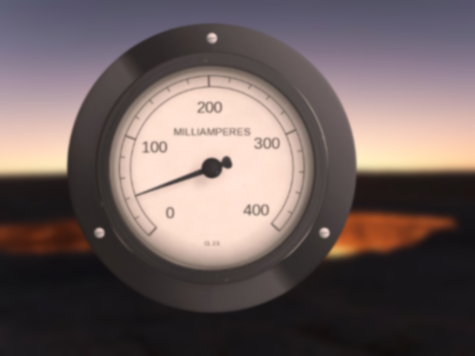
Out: value=40 unit=mA
